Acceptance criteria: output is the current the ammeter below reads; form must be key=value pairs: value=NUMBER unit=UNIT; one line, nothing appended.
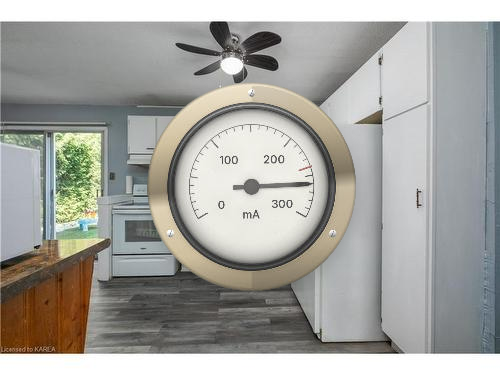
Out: value=260 unit=mA
